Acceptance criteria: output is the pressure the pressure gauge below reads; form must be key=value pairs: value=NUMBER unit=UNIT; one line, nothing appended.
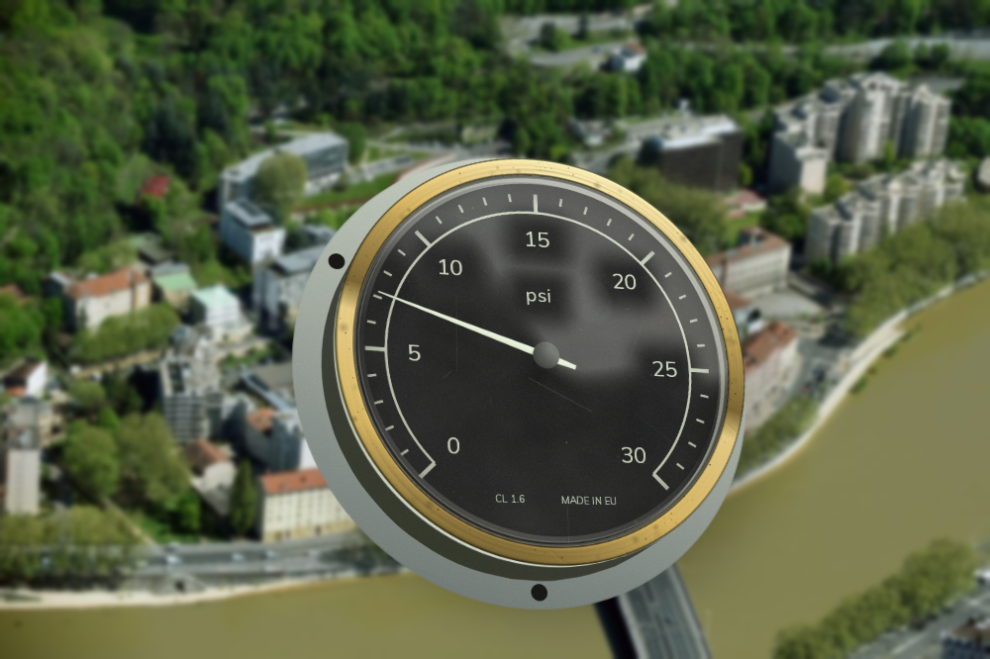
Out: value=7 unit=psi
